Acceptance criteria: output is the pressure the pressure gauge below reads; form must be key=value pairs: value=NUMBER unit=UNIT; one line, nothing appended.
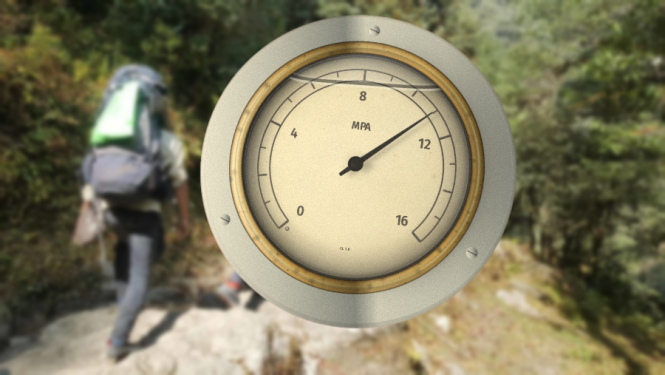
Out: value=11 unit=MPa
